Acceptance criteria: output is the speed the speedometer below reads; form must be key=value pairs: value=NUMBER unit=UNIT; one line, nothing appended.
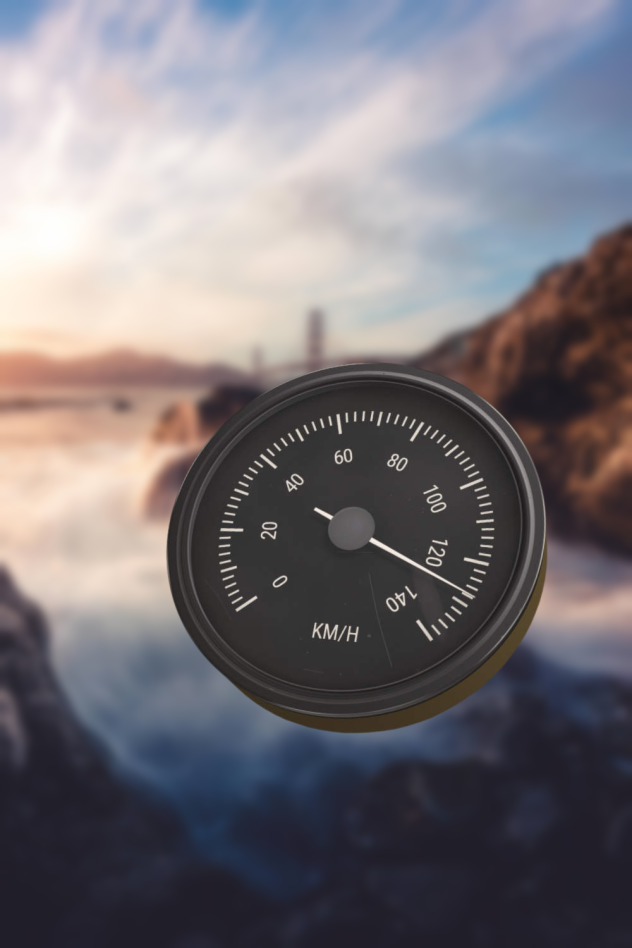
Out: value=128 unit=km/h
